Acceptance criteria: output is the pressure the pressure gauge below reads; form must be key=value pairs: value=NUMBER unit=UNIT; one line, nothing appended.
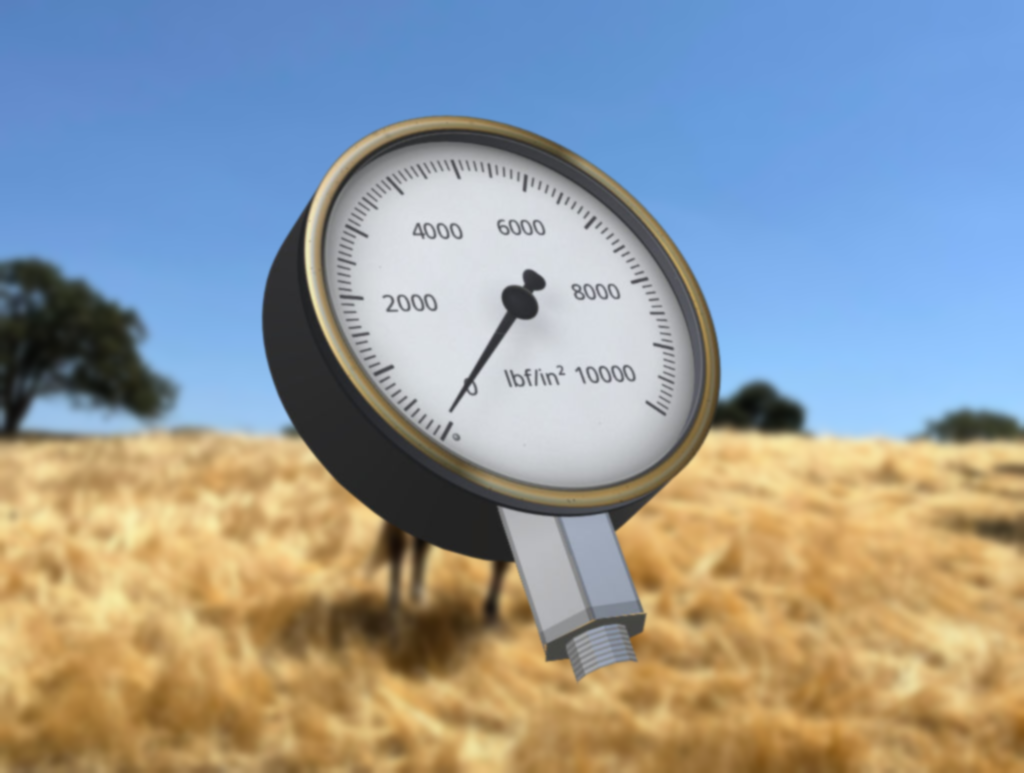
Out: value=100 unit=psi
